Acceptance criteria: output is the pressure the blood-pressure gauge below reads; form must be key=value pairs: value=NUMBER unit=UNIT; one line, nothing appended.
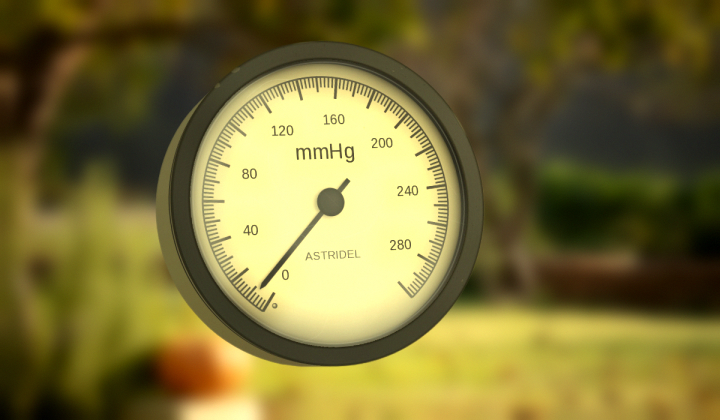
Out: value=8 unit=mmHg
